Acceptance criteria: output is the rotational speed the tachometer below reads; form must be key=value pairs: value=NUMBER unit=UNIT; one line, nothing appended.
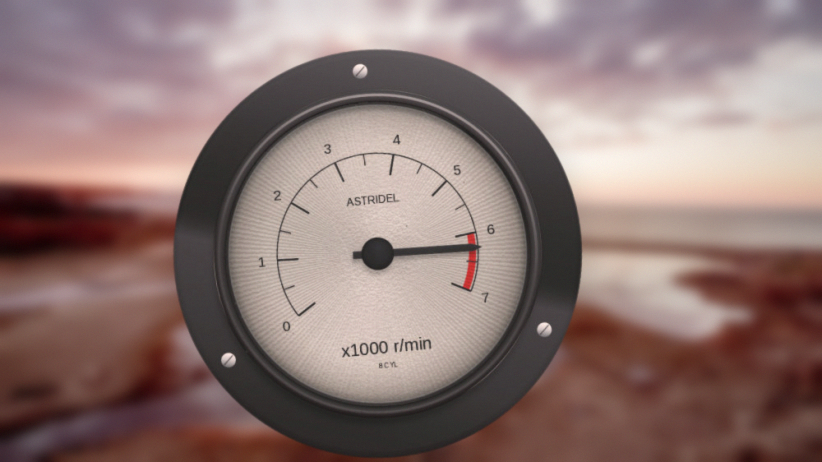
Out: value=6250 unit=rpm
